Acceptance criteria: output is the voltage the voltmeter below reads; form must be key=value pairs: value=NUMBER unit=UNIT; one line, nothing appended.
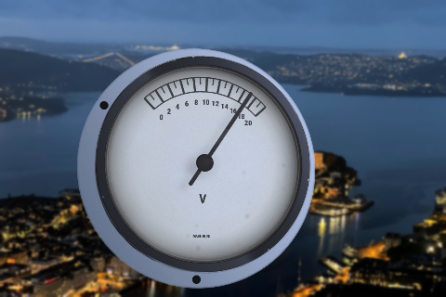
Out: value=17 unit=V
